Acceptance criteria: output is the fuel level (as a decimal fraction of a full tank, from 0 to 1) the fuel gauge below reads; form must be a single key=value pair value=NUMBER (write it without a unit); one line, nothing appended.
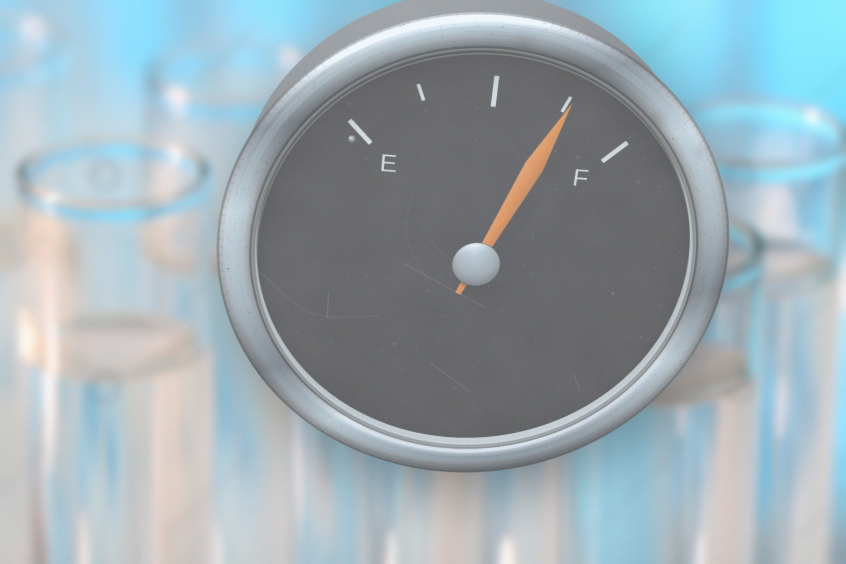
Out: value=0.75
